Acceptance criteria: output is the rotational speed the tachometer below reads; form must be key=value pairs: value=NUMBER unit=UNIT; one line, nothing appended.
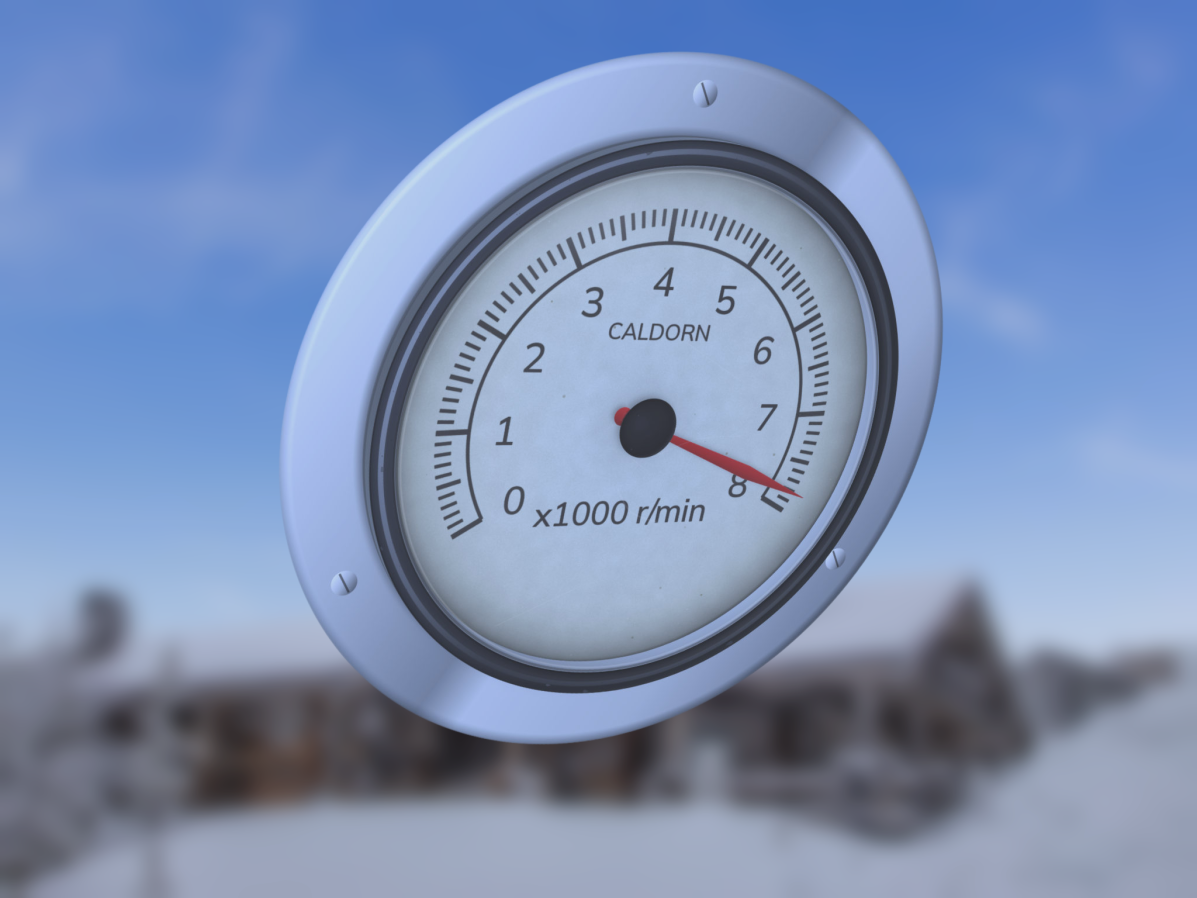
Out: value=7800 unit=rpm
